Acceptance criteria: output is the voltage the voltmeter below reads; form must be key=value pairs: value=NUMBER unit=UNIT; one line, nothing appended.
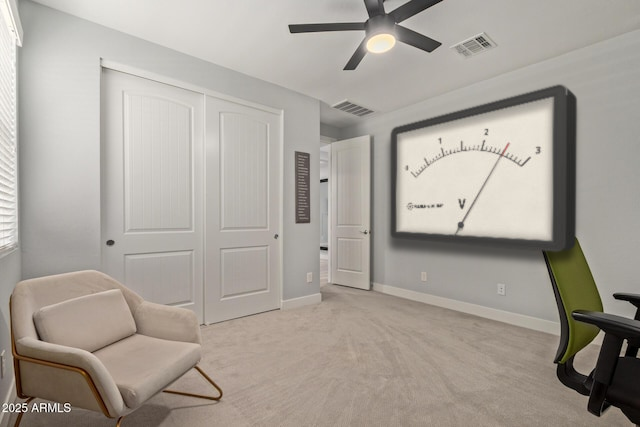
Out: value=2.5 unit=V
